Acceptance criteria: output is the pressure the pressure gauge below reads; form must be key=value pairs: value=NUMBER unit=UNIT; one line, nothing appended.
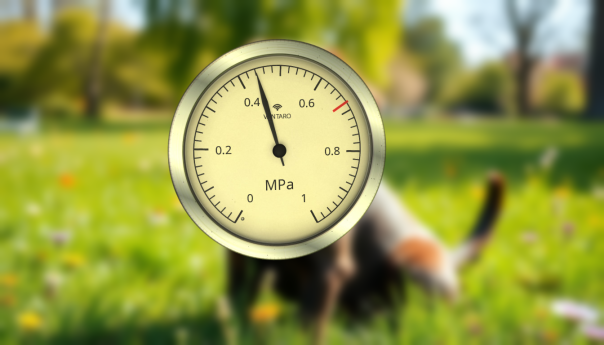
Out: value=0.44 unit=MPa
